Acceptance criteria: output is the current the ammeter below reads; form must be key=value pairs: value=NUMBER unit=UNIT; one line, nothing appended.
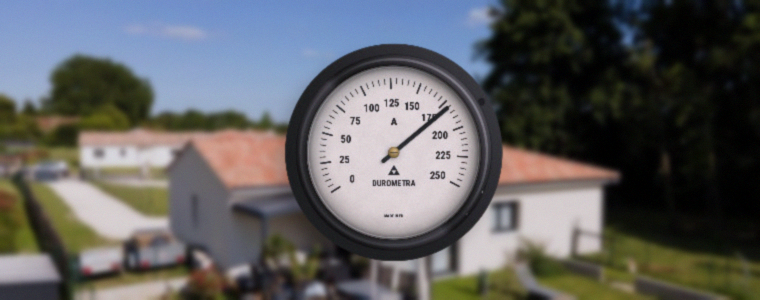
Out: value=180 unit=A
